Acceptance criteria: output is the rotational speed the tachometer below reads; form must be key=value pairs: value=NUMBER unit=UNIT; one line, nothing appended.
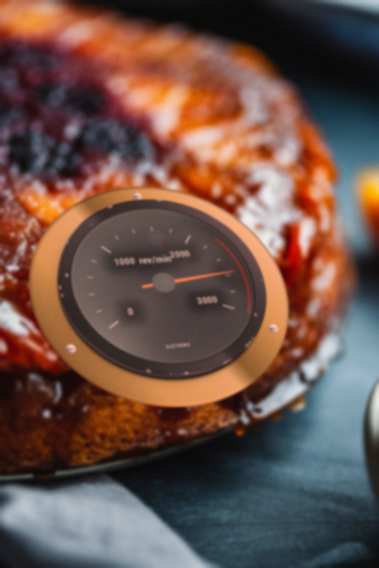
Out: value=2600 unit=rpm
